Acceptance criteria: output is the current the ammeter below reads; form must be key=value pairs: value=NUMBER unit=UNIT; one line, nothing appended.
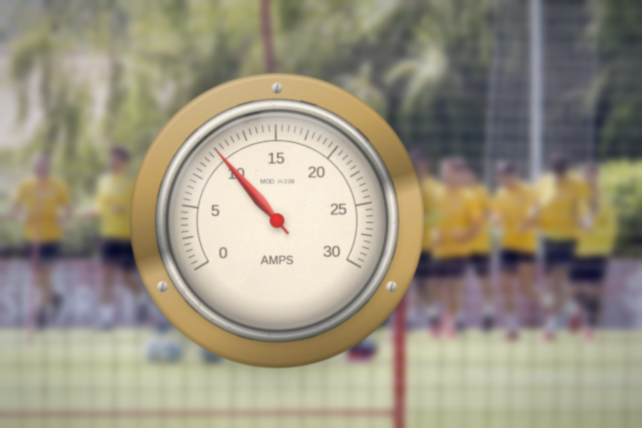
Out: value=10 unit=A
